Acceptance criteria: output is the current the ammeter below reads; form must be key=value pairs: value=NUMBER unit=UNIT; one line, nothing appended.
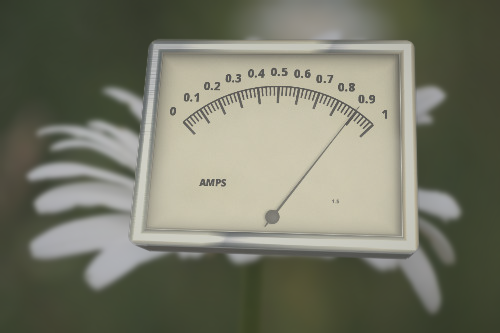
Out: value=0.9 unit=A
